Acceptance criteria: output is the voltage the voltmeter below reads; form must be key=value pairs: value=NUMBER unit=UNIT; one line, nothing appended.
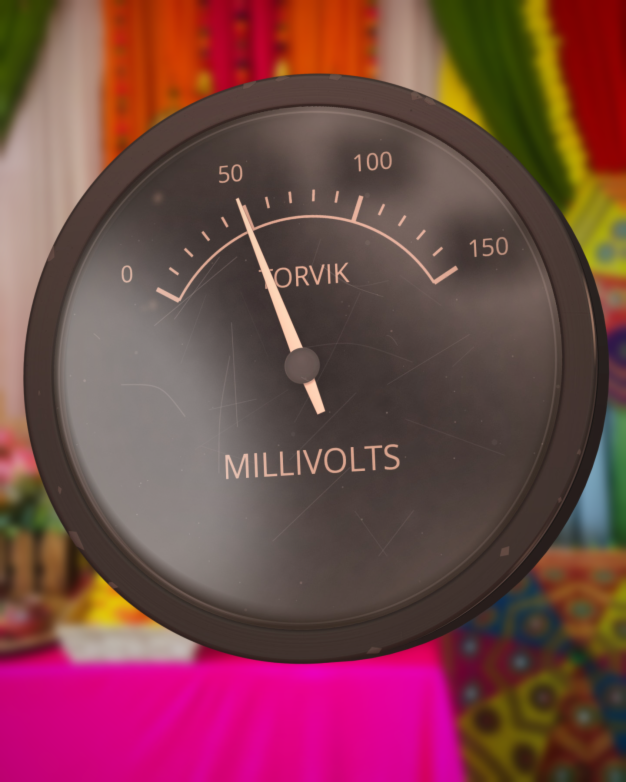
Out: value=50 unit=mV
